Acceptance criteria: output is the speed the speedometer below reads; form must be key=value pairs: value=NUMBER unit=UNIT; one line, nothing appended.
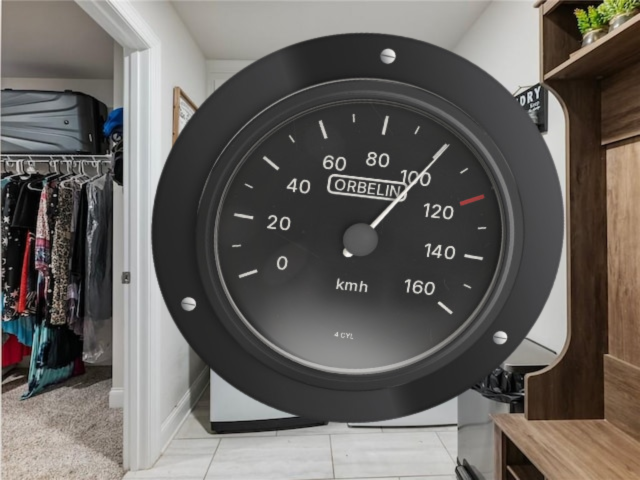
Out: value=100 unit=km/h
